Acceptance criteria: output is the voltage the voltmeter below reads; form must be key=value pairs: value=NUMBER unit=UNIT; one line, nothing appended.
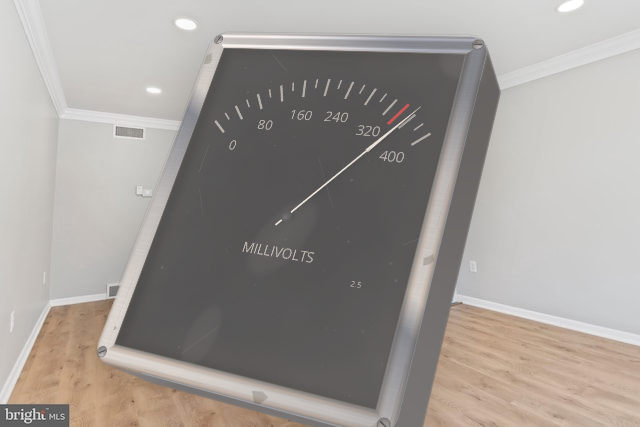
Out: value=360 unit=mV
